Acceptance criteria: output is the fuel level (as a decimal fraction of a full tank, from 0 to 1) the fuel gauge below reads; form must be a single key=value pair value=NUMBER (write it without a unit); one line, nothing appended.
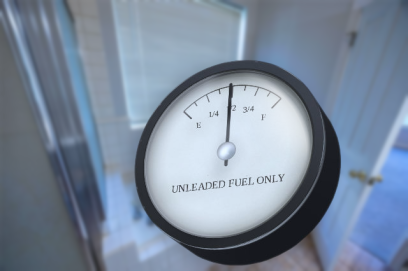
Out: value=0.5
